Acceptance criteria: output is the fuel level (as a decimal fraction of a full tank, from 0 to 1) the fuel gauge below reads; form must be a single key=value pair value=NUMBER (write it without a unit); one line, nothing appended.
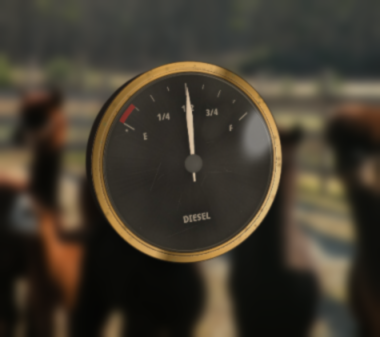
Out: value=0.5
